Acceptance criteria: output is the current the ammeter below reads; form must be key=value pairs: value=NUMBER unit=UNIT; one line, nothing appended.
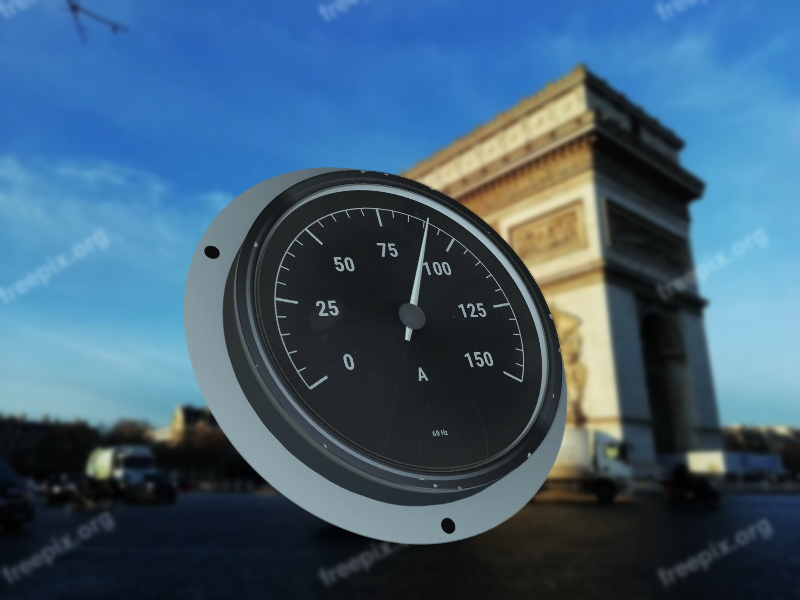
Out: value=90 unit=A
